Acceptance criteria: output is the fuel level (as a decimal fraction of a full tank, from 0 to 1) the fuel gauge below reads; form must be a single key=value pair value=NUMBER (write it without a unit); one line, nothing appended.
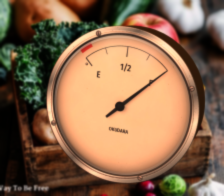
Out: value=1
